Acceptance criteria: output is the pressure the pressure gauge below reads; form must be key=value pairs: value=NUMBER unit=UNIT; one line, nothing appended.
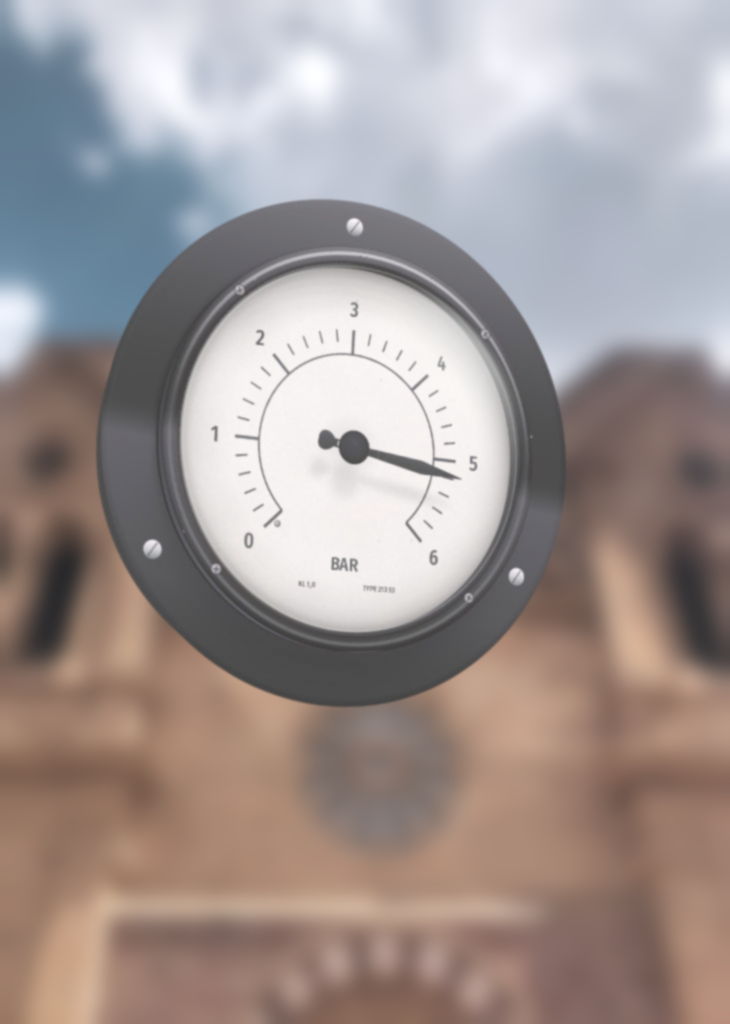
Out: value=5.2 unit=bar
